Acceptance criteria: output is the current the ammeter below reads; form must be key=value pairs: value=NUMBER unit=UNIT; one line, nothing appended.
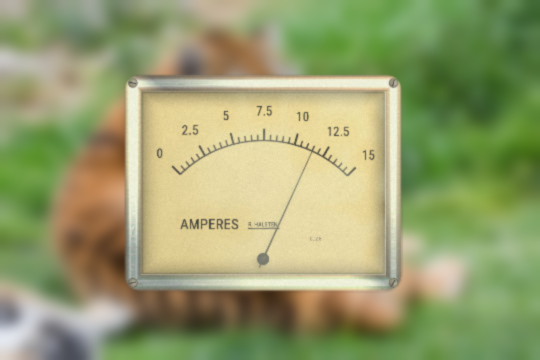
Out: value=11.5 unit=A
